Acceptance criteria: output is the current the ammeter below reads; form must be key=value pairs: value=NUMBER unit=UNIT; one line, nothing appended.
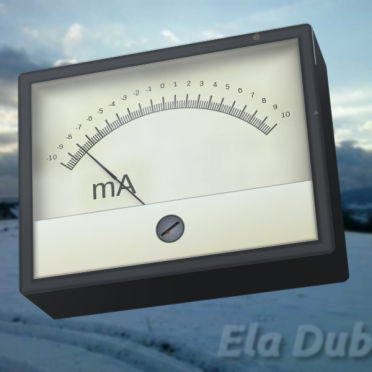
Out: value=-8 unit=mA
